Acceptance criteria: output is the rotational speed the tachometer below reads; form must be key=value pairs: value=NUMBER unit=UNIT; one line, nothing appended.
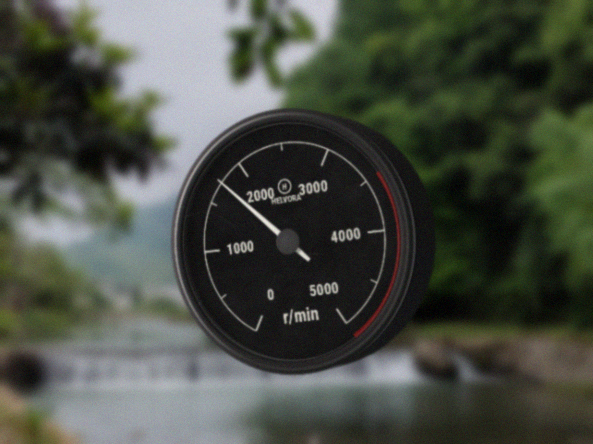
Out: value=1750 unit=rpm
